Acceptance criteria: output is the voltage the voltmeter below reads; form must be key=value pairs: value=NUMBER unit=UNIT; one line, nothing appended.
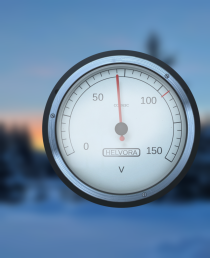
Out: value=70 unit=V
